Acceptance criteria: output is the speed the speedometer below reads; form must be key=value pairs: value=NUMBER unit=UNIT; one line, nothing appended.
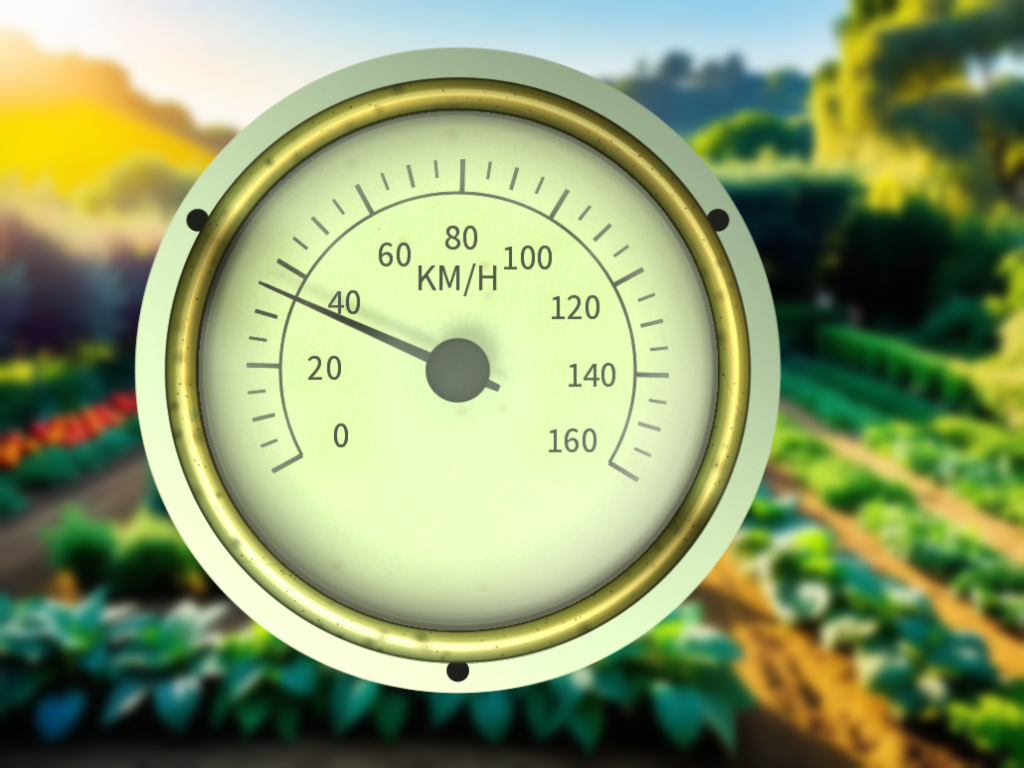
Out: value=35 unit=km/h
